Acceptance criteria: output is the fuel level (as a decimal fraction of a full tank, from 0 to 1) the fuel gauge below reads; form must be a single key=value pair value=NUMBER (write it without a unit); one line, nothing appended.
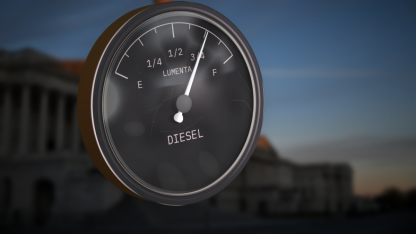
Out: value=0.75
